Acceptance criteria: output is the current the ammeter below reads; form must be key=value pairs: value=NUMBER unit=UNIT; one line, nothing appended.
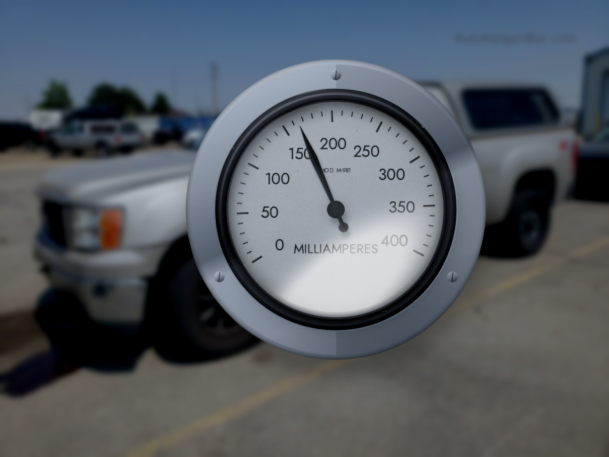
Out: value=165 unit=mA
